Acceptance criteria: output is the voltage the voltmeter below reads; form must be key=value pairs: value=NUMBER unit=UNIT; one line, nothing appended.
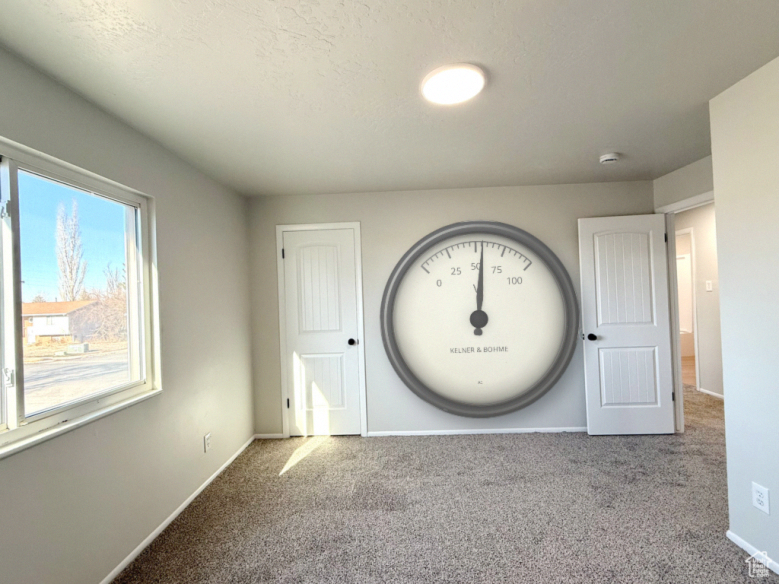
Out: value=55 unit=V
